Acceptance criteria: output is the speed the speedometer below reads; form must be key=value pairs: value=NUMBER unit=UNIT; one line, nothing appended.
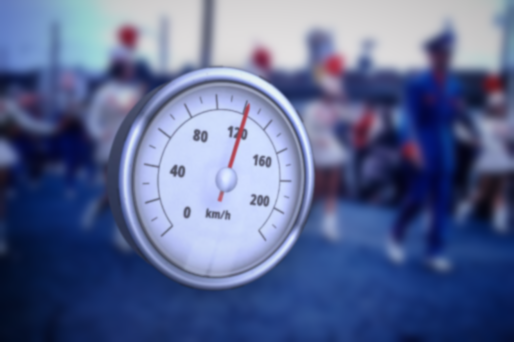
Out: value=120 unit=km/h
